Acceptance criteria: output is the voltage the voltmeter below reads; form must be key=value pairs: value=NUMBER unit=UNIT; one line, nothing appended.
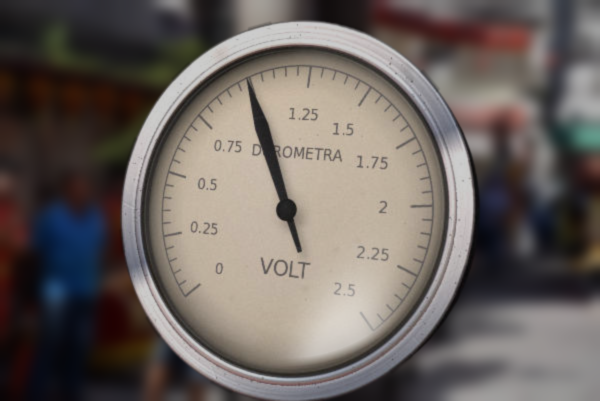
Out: value=1 unit=V
